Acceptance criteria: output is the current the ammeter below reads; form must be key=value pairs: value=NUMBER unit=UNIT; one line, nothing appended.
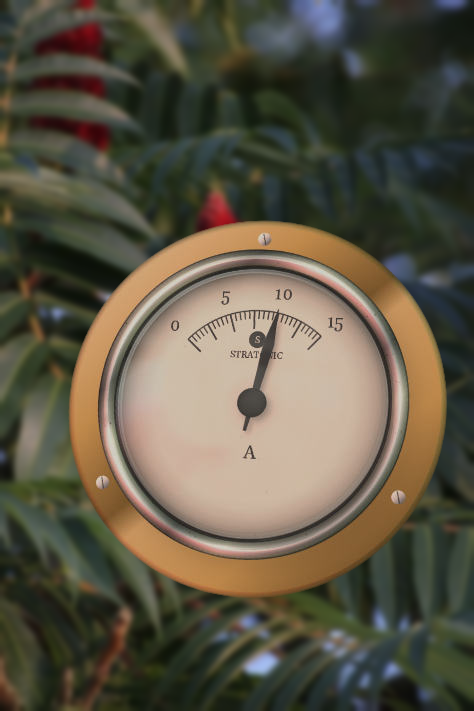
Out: value=10 unit=A
